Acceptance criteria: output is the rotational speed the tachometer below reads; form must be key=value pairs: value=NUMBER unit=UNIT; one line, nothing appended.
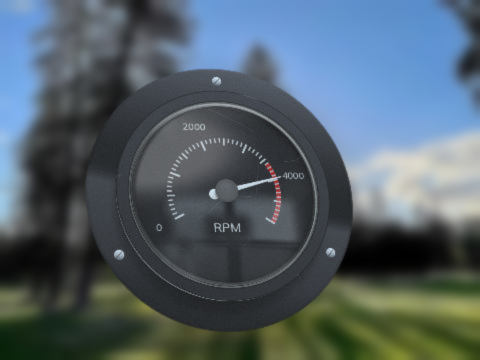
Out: value=4000 unit=rpm
